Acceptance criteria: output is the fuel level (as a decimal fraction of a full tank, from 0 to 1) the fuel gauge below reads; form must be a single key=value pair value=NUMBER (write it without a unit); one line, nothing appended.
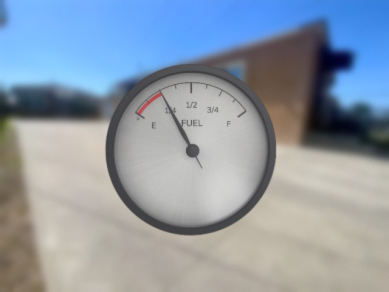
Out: value=0.25
